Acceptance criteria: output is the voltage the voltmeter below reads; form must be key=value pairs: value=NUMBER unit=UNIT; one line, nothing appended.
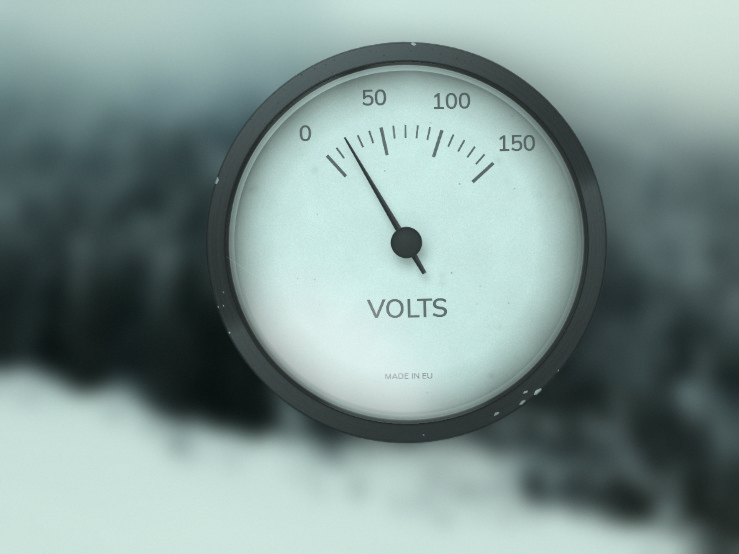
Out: value=20 unit=V
